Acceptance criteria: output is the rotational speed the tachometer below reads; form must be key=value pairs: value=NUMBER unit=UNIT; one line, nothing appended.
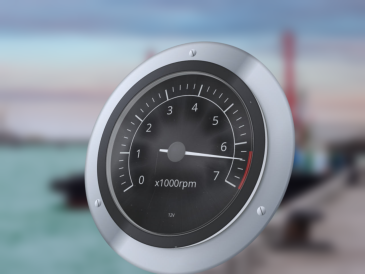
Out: value=6400 unit=rpm
